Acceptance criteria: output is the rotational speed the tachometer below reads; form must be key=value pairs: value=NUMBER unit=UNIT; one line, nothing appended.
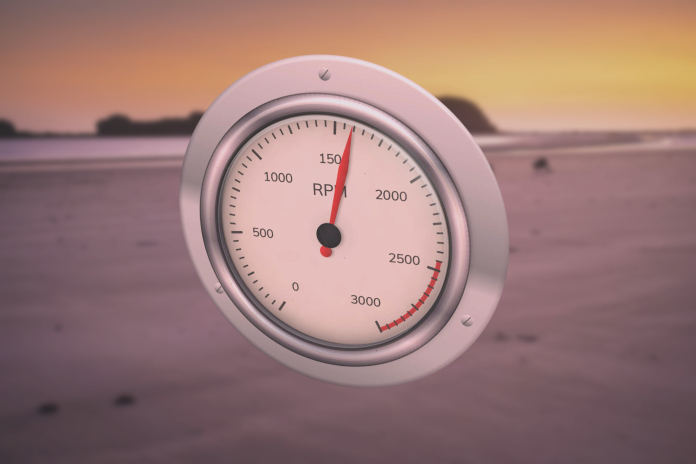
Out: value=1600 unit=rpm
